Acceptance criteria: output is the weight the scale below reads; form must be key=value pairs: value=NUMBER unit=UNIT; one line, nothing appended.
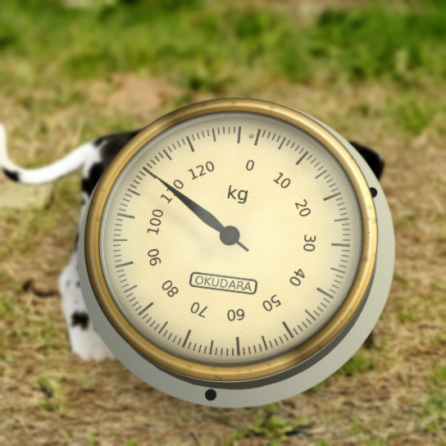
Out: value=110 unit=kg
